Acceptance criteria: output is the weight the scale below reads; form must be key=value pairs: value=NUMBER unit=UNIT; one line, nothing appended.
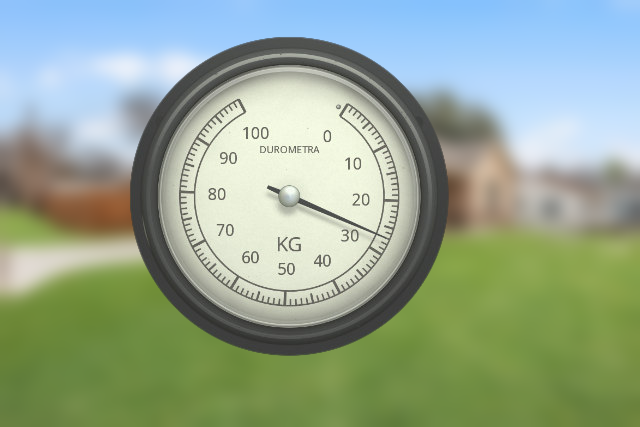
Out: value=27 unit=kg
